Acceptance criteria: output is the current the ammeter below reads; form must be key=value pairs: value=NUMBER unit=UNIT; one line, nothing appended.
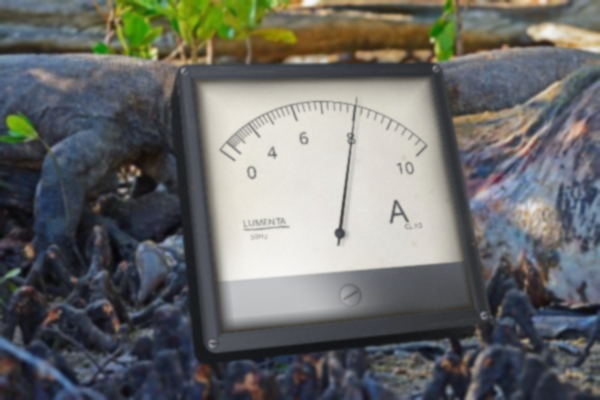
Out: value=8 unit=A
